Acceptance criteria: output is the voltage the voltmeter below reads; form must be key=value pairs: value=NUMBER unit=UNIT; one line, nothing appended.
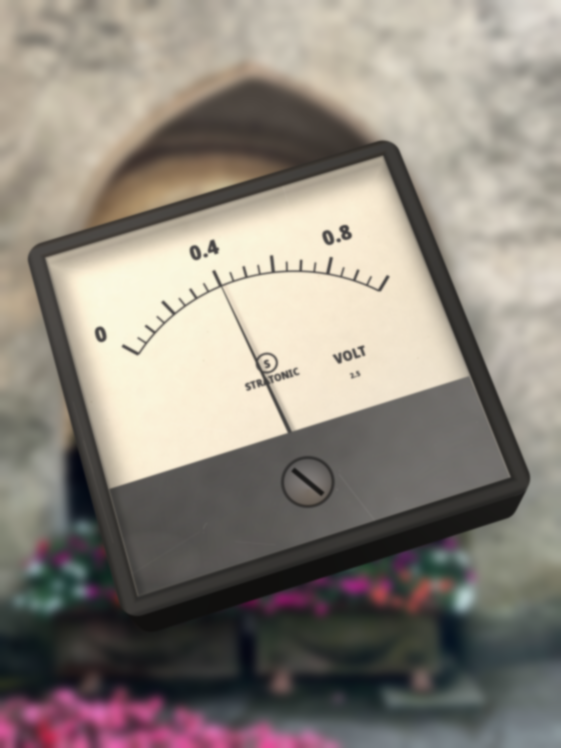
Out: value=0.4 unit=V
